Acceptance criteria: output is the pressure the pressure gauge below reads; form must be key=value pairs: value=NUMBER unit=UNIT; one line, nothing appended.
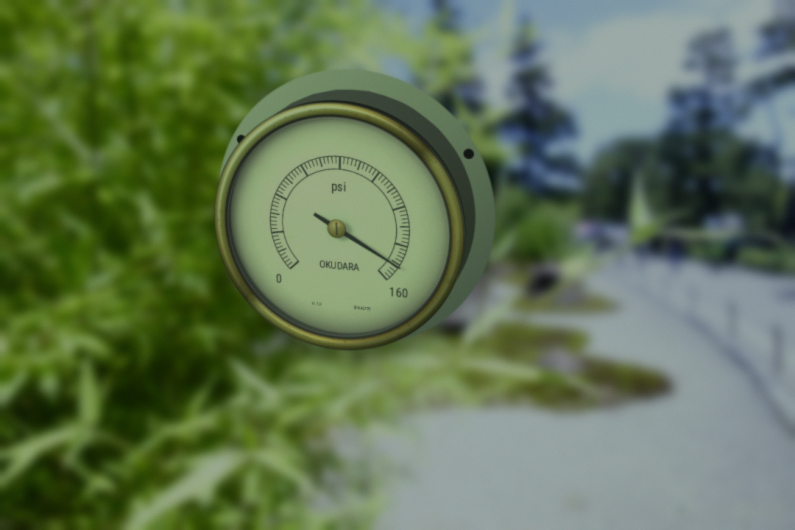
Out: value=150 unit=psi
